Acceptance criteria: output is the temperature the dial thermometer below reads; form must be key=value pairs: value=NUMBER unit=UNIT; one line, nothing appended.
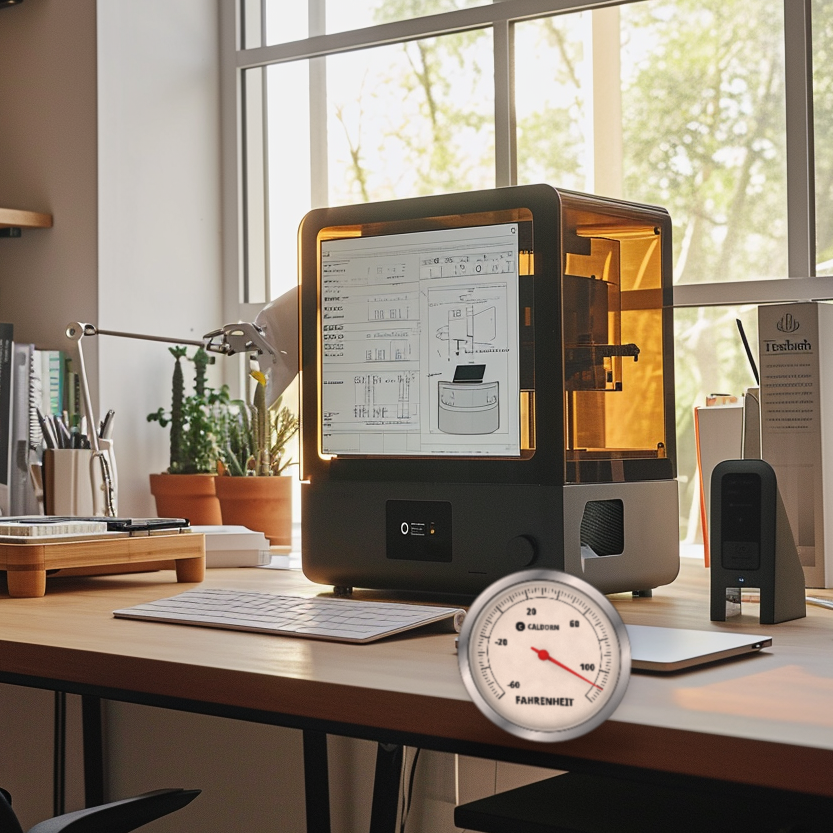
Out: value=110 unit=°F
